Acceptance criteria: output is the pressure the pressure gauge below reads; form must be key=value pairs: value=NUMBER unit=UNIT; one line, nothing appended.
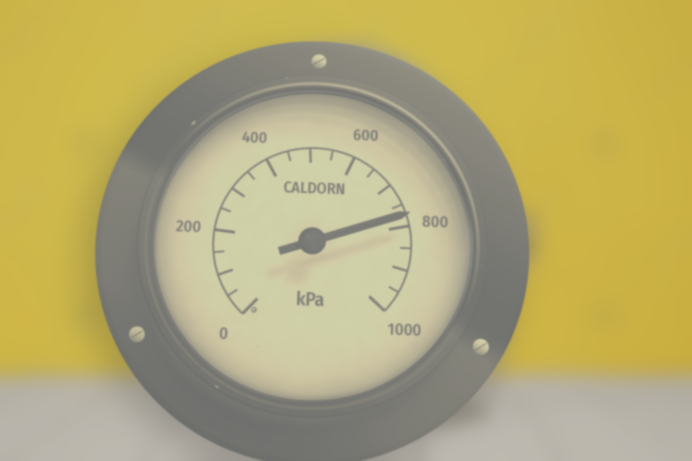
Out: value=775 unit=kPa
